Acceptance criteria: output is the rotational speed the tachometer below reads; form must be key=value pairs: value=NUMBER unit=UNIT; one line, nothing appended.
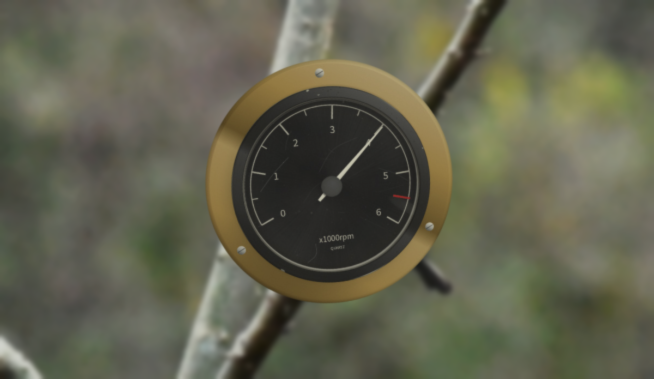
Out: value=4000 unit=rpm
